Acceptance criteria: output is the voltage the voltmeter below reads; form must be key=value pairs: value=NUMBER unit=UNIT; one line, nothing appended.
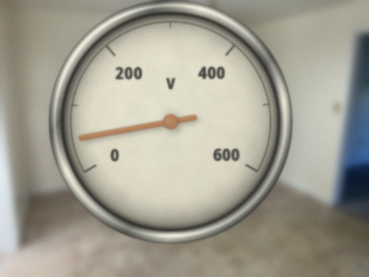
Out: value=50 unit=V
